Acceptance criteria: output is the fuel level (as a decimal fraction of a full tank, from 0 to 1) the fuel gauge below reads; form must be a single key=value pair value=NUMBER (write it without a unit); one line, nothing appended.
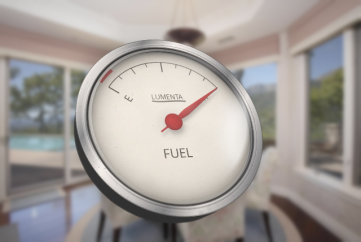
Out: value=1
